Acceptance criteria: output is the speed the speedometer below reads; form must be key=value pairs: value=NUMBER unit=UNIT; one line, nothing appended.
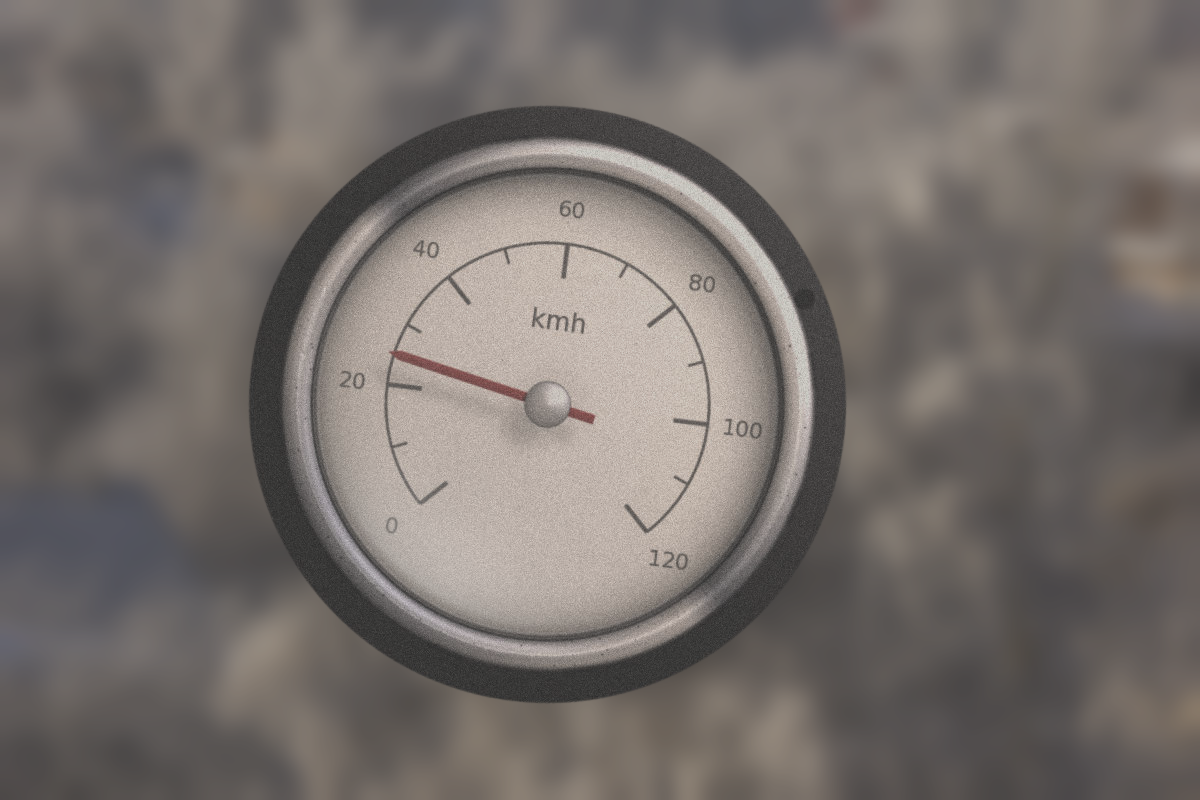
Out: value=25 unit=km/h
